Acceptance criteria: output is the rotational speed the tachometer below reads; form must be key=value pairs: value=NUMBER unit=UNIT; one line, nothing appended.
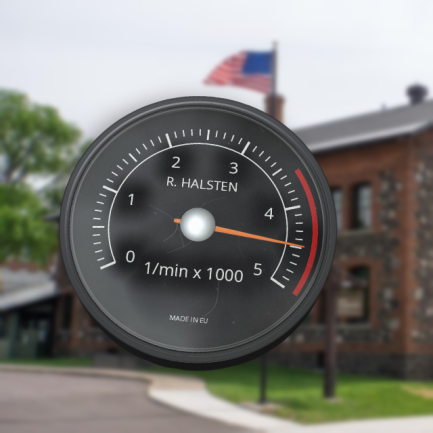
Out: value=4500 unit=rpm
